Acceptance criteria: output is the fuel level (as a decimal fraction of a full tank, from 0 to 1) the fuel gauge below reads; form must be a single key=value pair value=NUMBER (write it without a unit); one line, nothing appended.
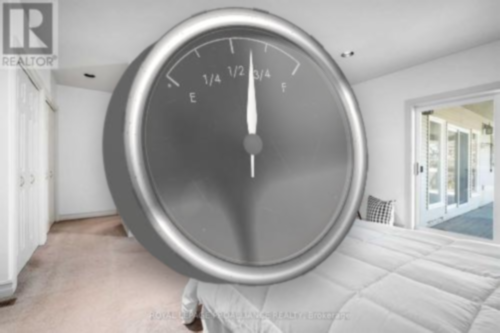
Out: value=0.625
